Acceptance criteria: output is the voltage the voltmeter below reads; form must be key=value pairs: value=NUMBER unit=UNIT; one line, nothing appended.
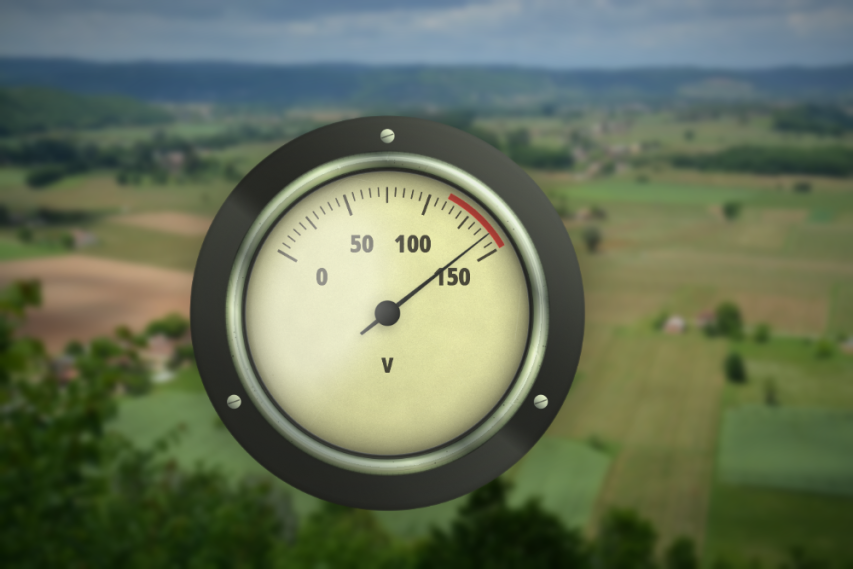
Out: value=140 unit=V
